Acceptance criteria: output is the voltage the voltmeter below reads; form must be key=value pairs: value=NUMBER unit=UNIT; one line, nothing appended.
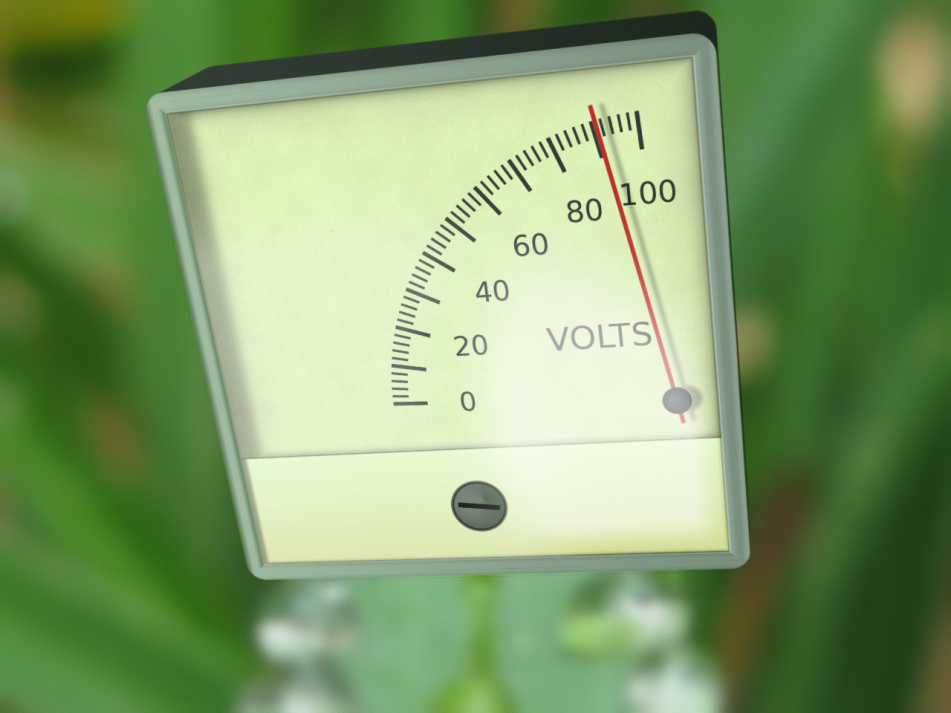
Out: value=91 unit=V
